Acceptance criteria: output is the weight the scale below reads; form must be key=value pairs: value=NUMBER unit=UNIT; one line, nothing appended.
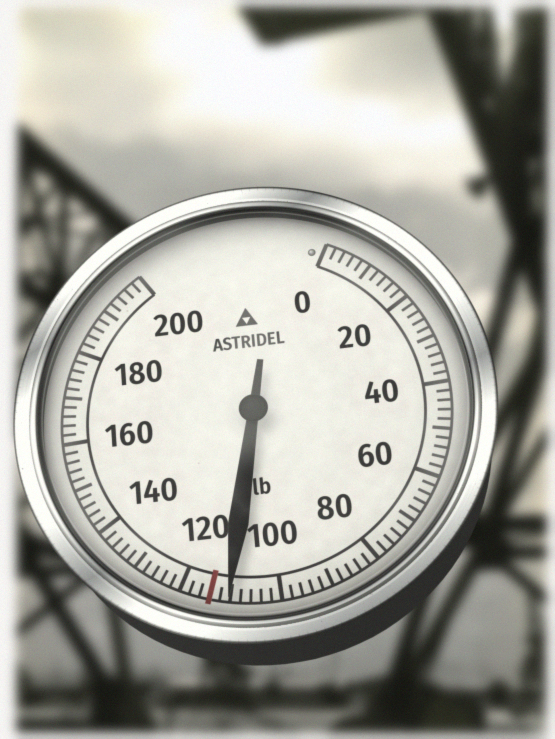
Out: value=110 unit=lb
